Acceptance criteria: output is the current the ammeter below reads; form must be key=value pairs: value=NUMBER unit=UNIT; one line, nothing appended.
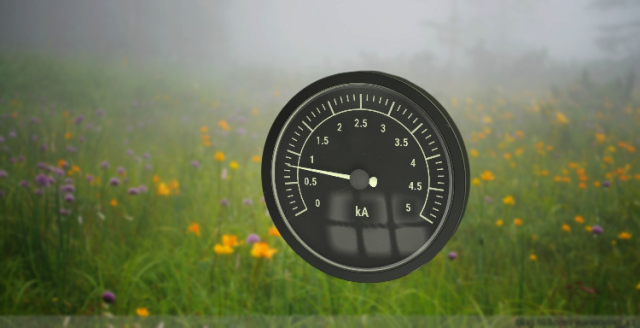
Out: value=0.8 unit=kA
